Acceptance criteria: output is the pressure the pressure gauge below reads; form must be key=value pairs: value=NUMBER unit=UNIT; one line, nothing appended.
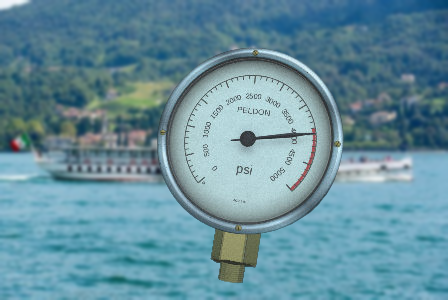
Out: value=4000 unit=psi
